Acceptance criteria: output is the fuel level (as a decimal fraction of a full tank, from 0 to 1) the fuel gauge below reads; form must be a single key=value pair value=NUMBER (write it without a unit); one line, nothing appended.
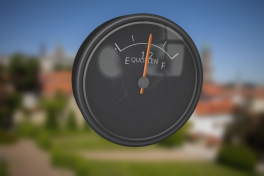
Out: value=0.5
